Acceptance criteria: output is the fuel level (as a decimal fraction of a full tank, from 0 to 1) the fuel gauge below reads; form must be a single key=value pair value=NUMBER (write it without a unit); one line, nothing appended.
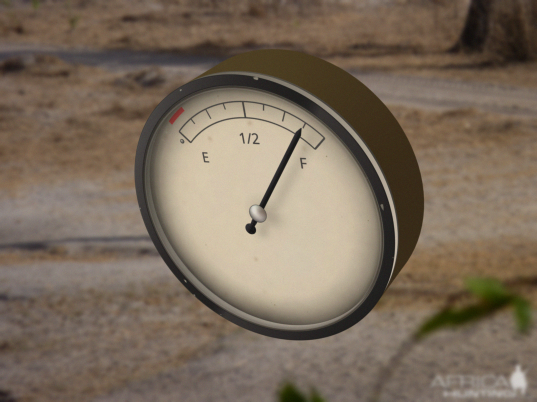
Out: value=0.875
